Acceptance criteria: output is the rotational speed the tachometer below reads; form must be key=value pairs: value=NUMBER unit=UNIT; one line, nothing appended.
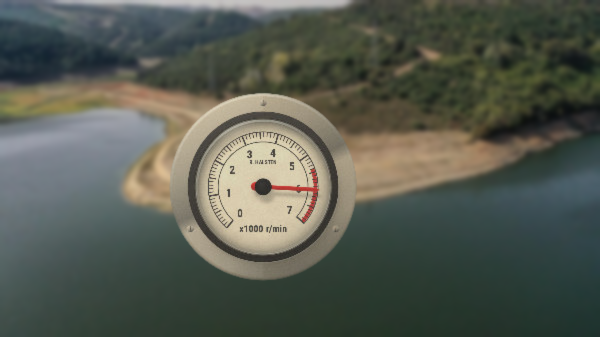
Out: value=6000 unit=rpm
